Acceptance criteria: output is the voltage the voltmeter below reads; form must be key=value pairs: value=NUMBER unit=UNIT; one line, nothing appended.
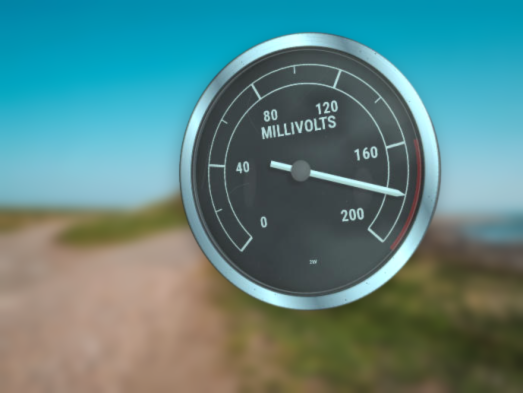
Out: value=180 unit=mV
